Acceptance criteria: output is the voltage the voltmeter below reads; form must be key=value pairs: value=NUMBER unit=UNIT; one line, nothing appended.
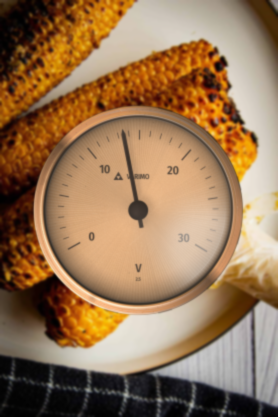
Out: value=13.5 unit=V
